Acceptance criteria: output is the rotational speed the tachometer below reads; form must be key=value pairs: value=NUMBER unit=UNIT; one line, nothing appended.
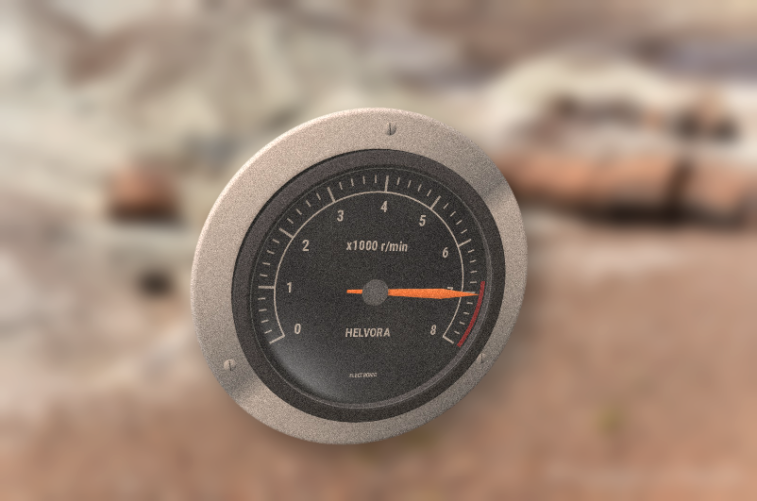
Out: value=7000 unit=rpm
